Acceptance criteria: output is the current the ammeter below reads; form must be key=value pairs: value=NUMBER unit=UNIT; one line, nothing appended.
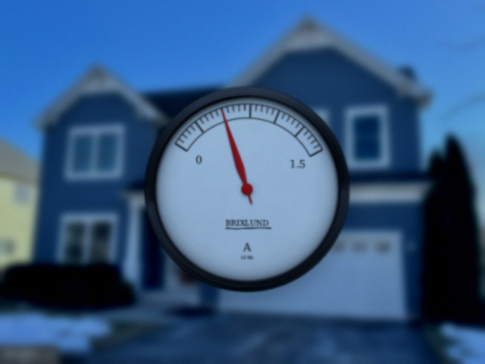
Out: value=0.5 unit=A
